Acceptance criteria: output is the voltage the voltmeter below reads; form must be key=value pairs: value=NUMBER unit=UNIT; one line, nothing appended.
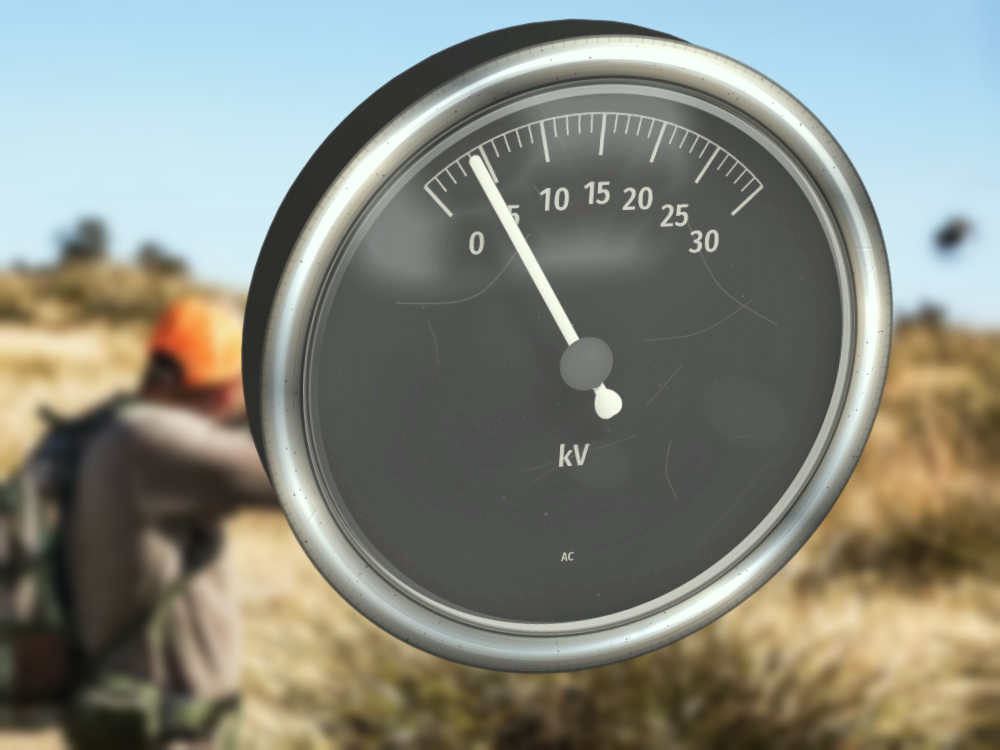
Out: value=4 unit=kV
